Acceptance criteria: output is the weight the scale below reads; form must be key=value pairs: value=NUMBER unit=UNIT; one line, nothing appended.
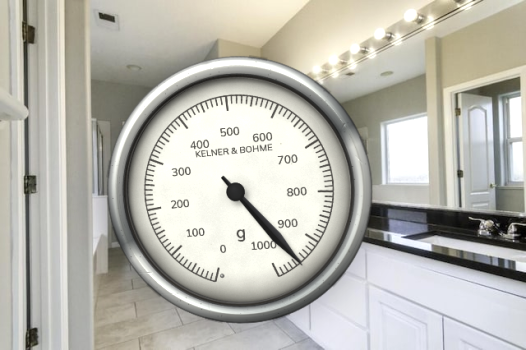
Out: value=950 unit=g
